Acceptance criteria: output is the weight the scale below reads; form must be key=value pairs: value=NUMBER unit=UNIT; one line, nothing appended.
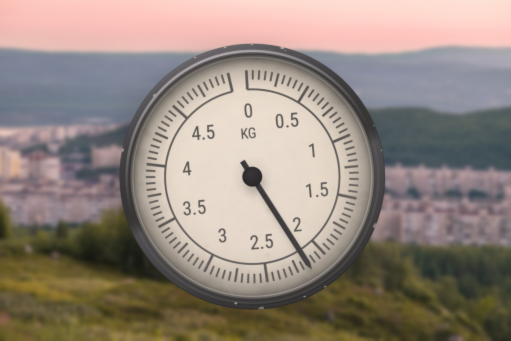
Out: value=2.15 unit=kg
